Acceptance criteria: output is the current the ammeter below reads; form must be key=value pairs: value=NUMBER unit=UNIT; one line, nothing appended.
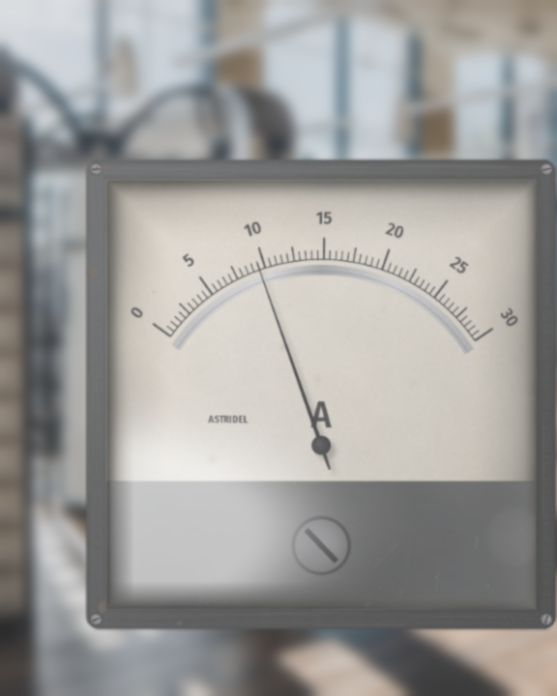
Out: value=9.5 unit=A
